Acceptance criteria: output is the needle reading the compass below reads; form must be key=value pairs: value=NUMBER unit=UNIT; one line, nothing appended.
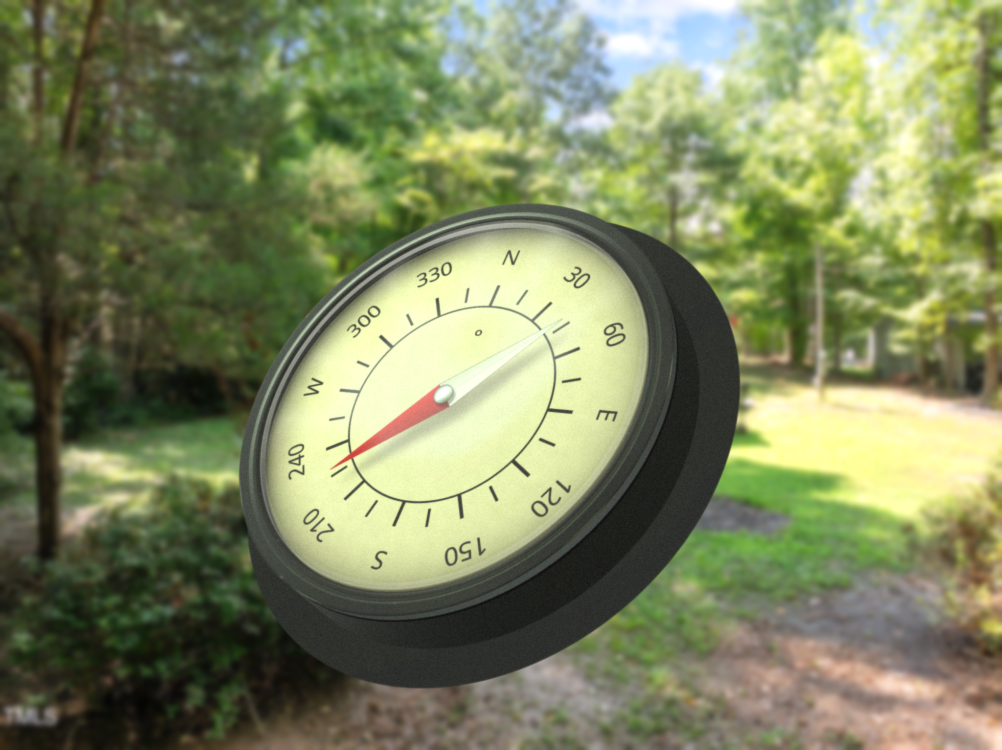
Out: value=225 unit=°
